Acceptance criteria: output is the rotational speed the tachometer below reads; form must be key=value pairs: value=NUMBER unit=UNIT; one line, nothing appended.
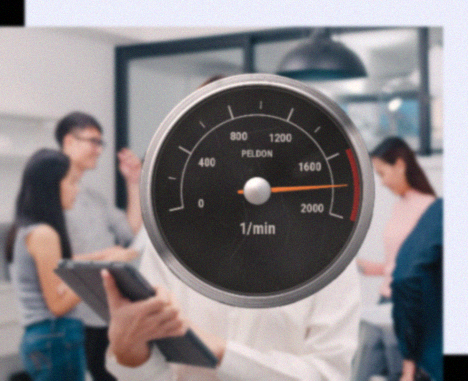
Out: value=1800 unit=rpm
